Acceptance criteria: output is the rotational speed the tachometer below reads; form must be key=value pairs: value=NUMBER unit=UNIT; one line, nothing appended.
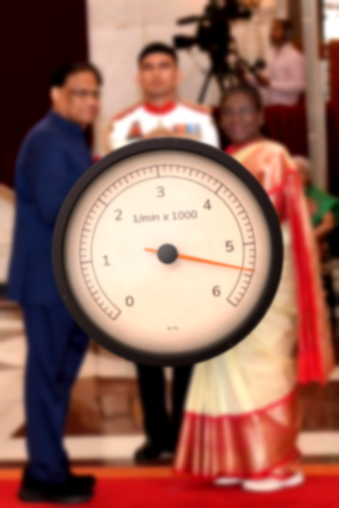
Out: value=5400 unit=rpm
